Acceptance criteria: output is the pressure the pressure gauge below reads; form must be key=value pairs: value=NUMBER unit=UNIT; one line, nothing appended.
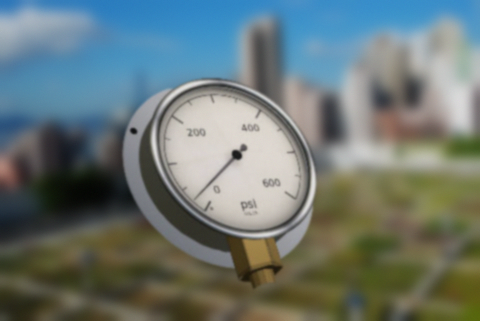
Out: value=25 unit=psi
